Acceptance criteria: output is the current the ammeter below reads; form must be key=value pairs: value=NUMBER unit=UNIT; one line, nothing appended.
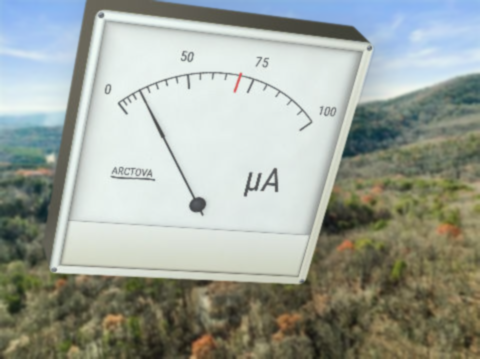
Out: value=25 unit=µA
